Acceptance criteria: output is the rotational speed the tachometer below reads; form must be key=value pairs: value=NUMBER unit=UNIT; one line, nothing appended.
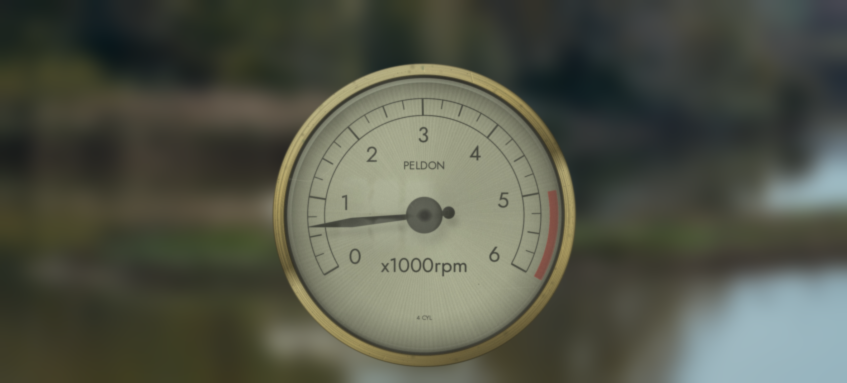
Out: value=625 unit=rpm
